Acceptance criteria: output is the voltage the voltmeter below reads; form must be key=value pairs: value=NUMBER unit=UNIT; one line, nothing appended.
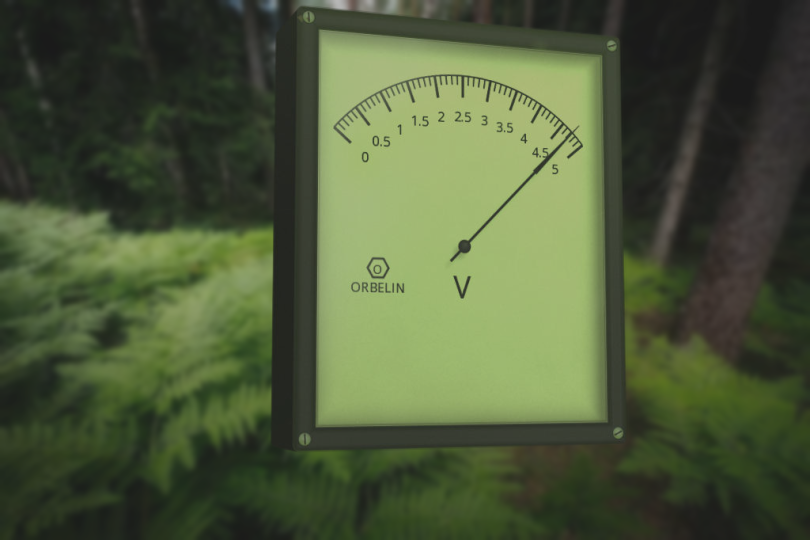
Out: value=4.7 unit=V
